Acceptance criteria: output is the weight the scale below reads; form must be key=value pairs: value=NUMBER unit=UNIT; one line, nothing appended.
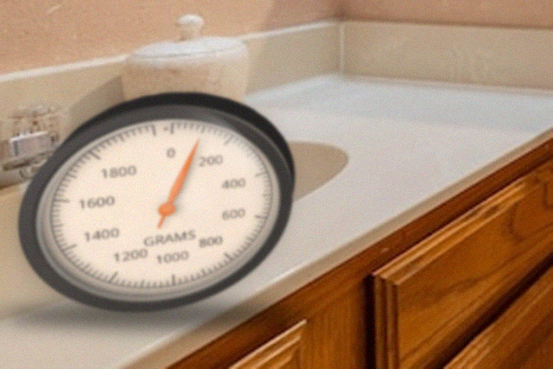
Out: value=100 unit=g
